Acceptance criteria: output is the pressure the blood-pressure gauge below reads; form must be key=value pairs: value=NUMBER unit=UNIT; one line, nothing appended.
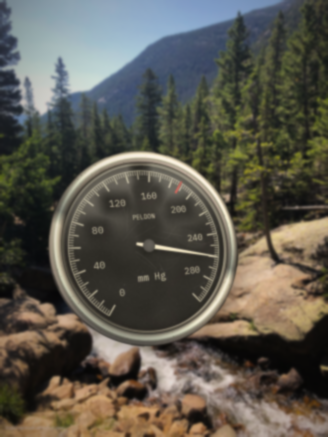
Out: value=260 unit=mmHg
